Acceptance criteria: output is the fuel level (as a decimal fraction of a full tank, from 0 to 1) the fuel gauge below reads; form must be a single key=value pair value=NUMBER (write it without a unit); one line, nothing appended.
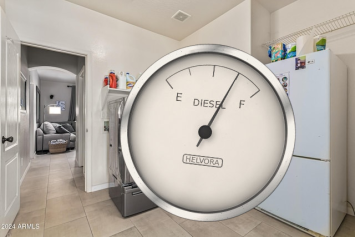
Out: value=0.75
